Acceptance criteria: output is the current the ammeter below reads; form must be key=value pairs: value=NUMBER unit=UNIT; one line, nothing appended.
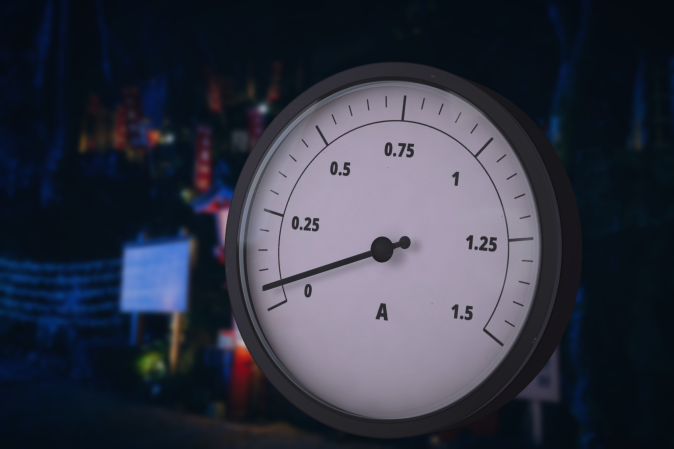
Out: value=0.05 unit=A
